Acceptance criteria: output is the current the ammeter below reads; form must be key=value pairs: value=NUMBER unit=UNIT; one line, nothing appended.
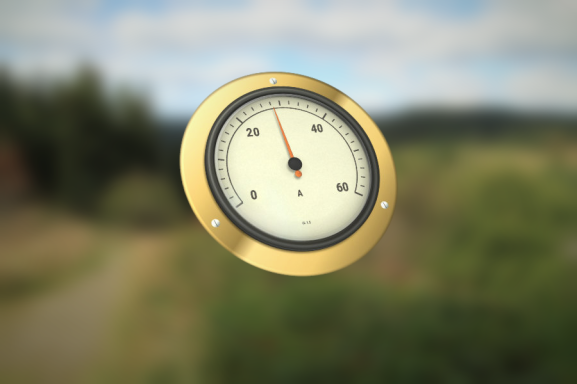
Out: value=28 unit=A
